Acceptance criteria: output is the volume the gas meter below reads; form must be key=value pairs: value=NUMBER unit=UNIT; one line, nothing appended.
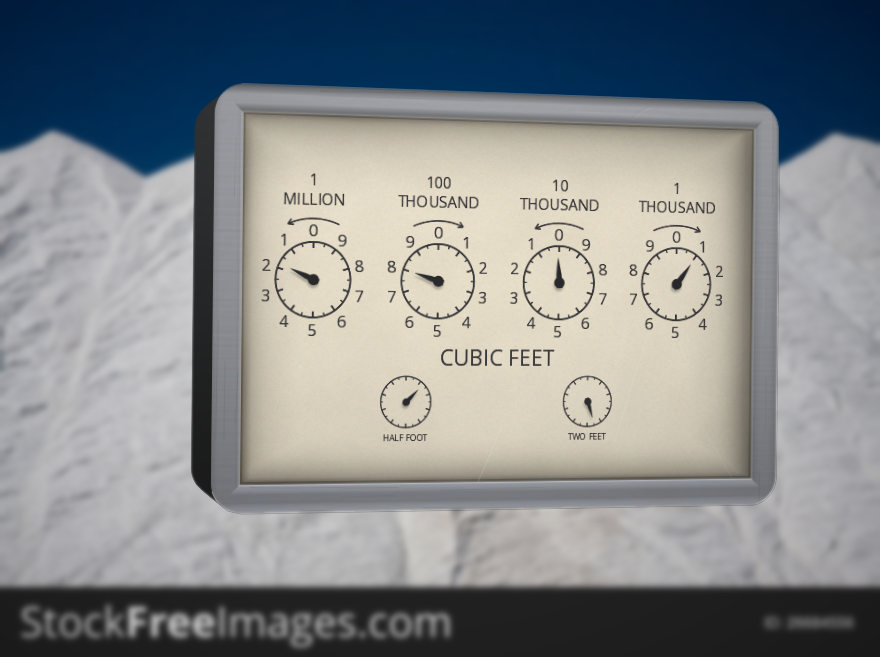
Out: value=180100 unit=ft³
